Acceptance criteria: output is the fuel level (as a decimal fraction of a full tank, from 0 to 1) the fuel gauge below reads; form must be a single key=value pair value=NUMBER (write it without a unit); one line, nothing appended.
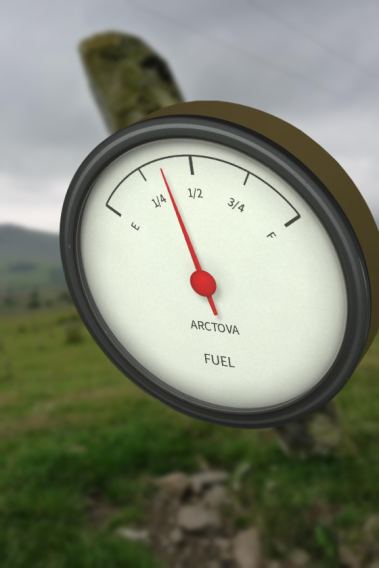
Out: value=0.375
